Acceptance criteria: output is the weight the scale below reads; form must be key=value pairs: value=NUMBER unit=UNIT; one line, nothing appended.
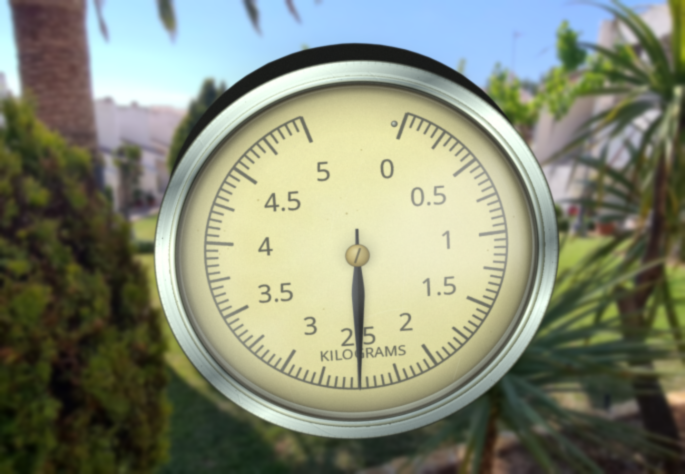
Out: value=2.5 unit=kg
